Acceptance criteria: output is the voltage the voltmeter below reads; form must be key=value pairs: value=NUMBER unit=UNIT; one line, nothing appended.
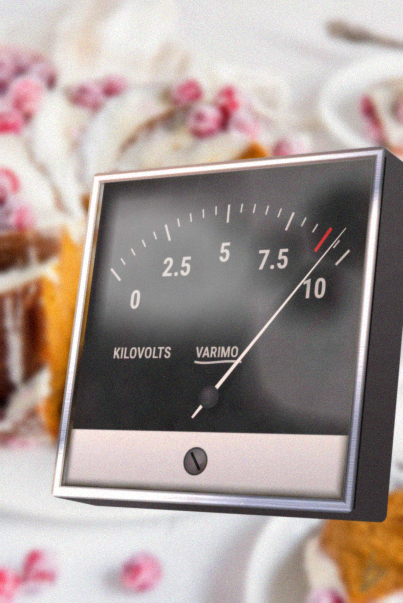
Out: value=9.5 unit=kV
